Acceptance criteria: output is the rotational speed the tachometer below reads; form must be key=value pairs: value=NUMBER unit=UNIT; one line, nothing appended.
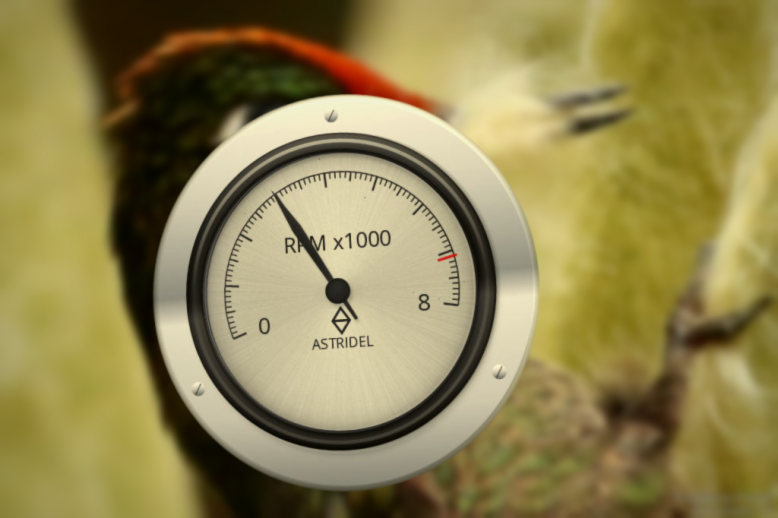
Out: value=3000 unit=rpm
